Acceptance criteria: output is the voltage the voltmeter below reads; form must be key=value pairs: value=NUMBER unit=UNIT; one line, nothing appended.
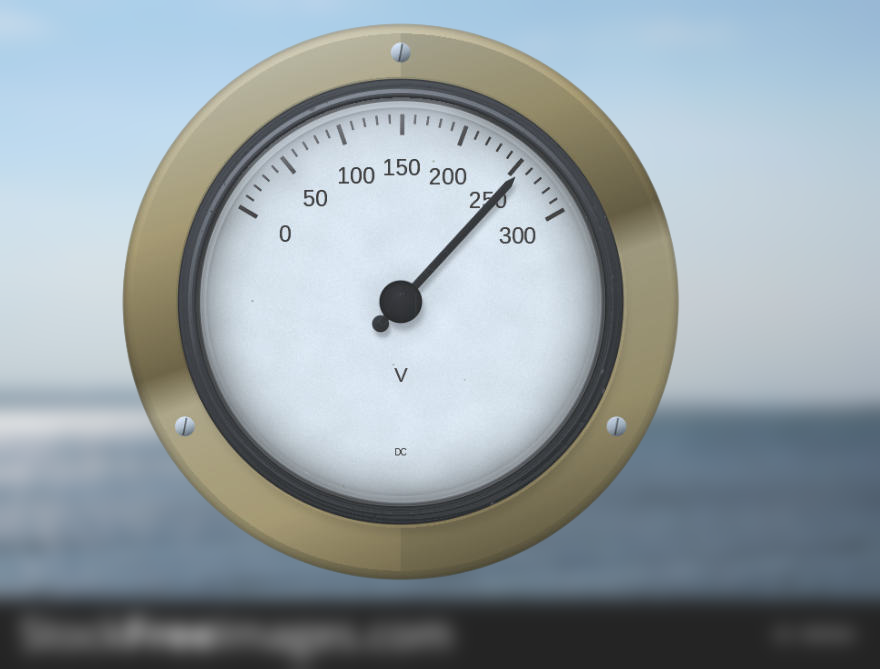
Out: value=255 unit=V
